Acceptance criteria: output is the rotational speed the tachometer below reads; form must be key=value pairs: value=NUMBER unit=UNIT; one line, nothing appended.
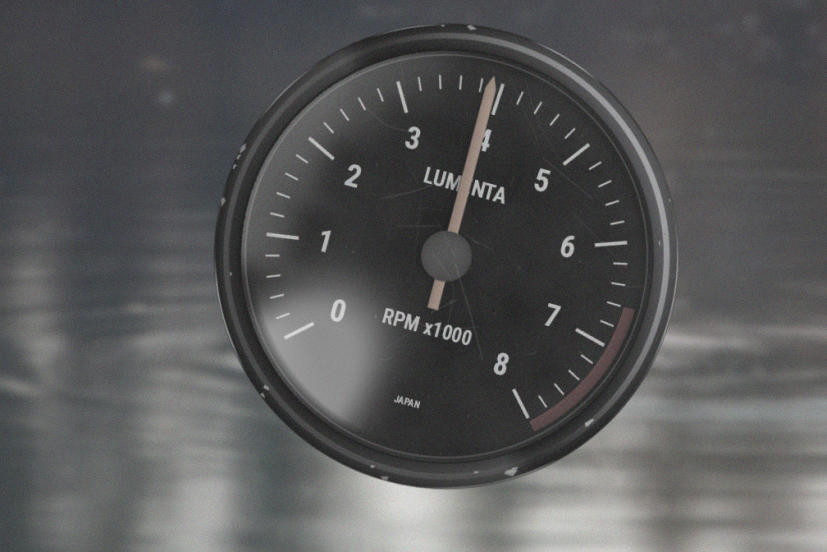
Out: value=3900 unit=rpm
